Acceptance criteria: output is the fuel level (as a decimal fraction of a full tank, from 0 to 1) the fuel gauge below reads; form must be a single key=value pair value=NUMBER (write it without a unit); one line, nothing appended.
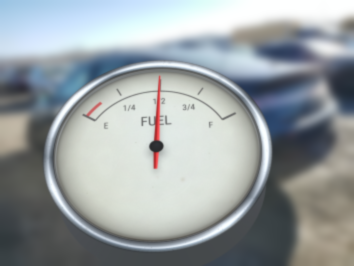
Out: value=0.5
